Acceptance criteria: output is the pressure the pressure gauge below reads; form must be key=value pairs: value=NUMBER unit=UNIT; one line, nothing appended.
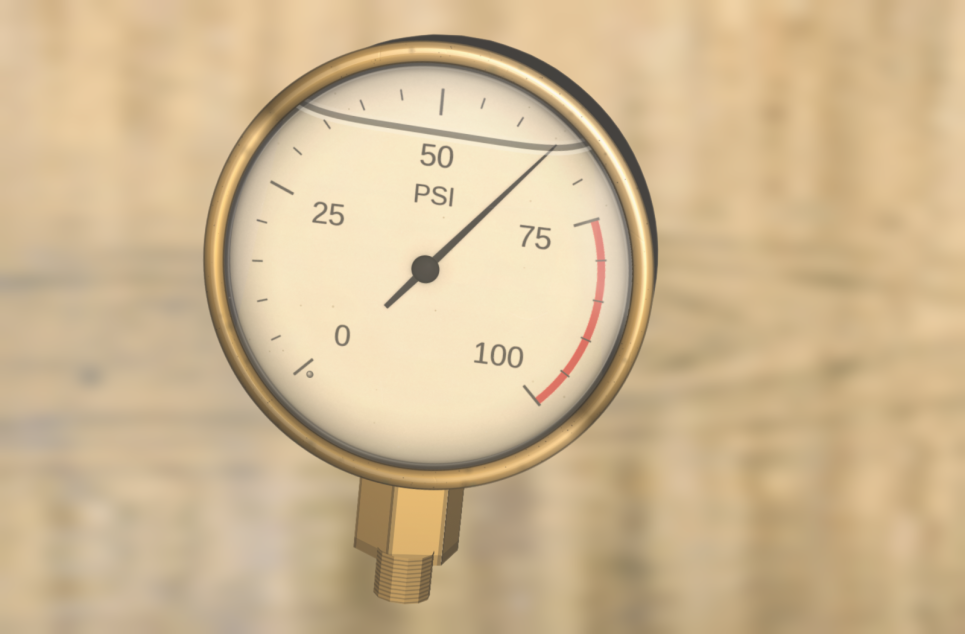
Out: value=65 unit=psi
